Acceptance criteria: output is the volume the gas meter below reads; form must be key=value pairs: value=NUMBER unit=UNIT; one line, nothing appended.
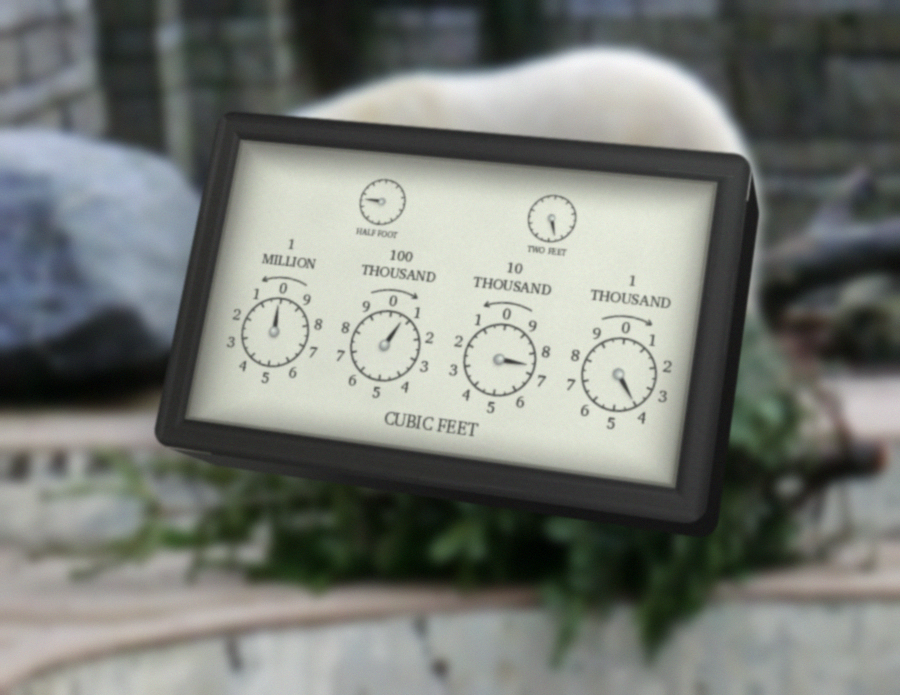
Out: value=7400 unit=ft³
